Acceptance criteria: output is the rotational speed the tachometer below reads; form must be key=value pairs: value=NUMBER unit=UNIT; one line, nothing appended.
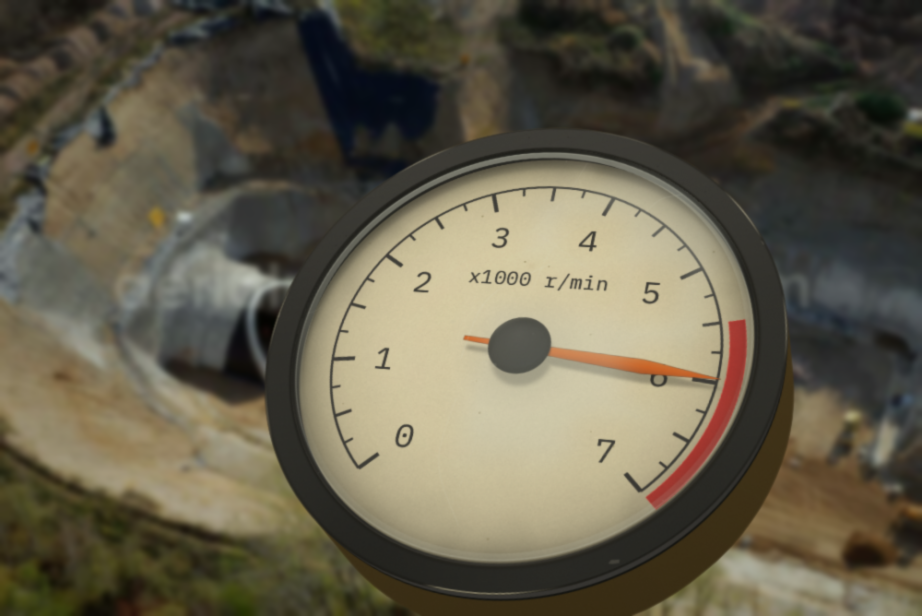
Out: value=6000 unit=rpm
